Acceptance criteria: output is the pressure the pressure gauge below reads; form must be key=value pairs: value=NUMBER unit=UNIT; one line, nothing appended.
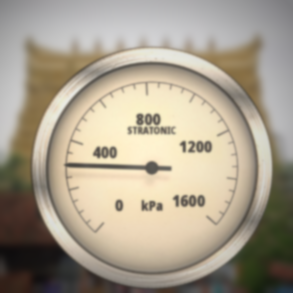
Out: value=300 unit=kPa
